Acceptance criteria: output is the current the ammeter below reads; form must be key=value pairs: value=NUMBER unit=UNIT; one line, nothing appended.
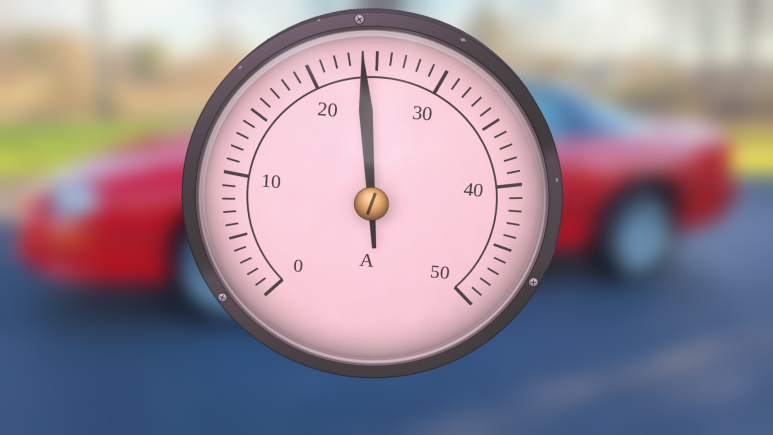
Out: value=24 unit=A
